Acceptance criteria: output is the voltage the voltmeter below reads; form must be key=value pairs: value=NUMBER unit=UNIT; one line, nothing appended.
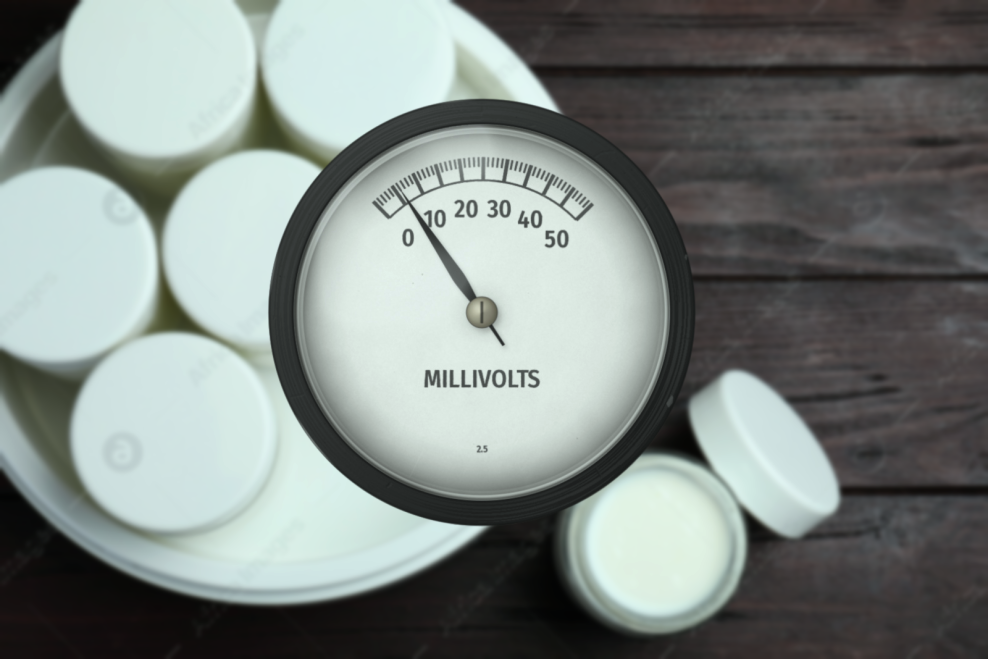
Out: value=6 unit=mV
